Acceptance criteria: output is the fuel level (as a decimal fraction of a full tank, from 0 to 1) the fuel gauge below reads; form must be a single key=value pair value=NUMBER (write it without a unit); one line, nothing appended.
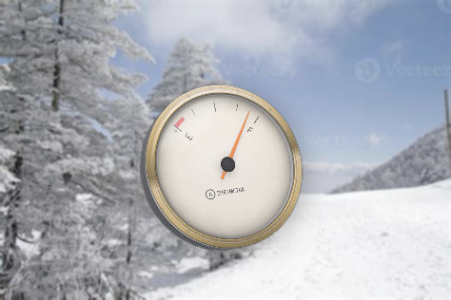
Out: value=0.875
